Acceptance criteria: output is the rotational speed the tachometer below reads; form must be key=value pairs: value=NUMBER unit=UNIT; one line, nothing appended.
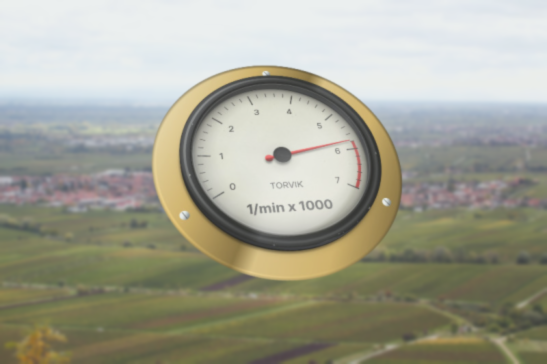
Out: value=5800 unit=rpm
